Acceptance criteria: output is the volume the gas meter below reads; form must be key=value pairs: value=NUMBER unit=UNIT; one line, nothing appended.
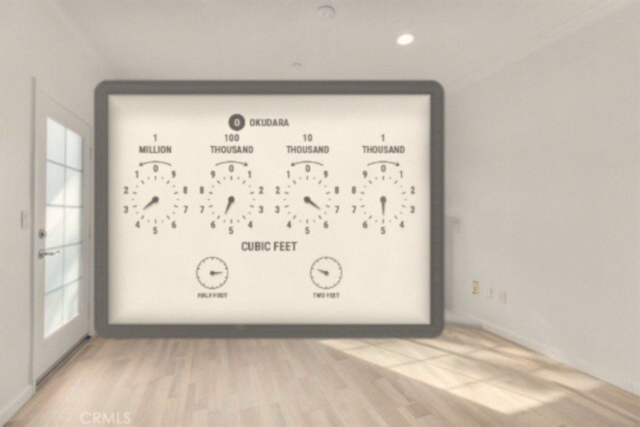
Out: value=356500 unit=ft³
